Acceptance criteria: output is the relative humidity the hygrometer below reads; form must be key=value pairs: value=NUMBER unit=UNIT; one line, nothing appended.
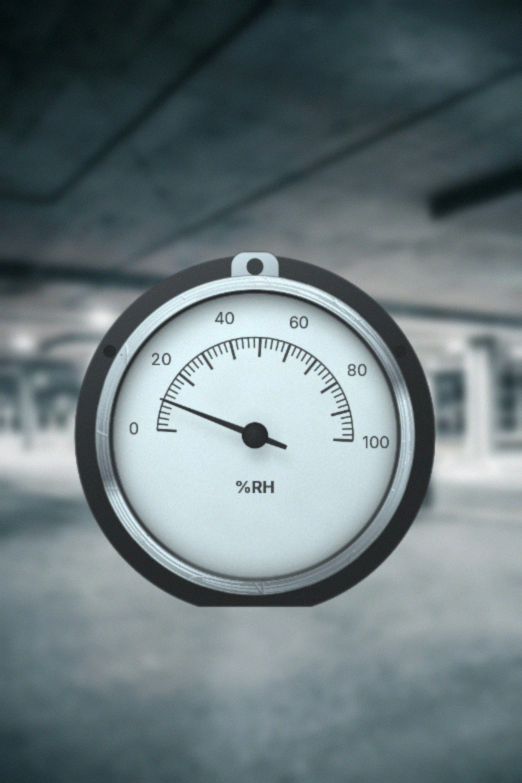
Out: value=10 unit=%
